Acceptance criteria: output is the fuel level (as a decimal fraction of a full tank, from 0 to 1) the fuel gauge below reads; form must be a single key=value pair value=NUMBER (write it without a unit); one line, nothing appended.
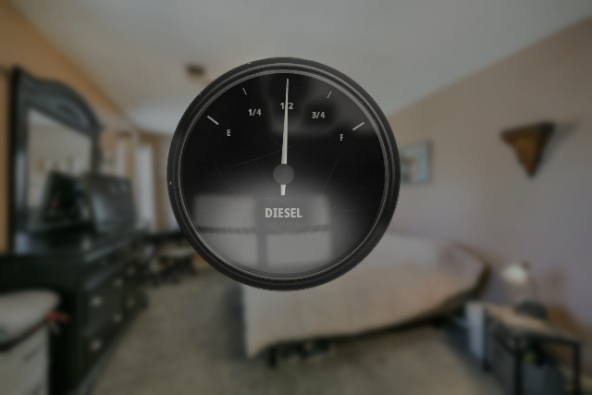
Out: value=0.5
